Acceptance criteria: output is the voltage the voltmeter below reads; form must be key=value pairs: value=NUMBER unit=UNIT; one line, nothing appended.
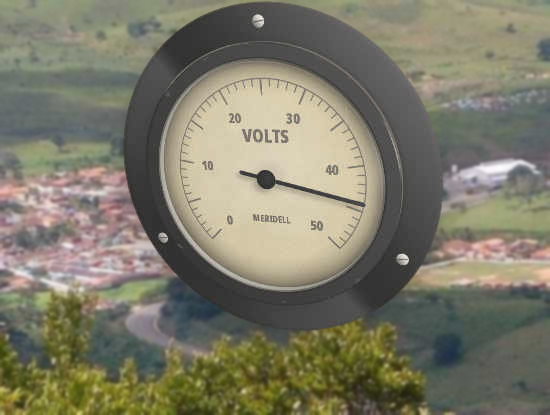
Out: value=44 unit=V
